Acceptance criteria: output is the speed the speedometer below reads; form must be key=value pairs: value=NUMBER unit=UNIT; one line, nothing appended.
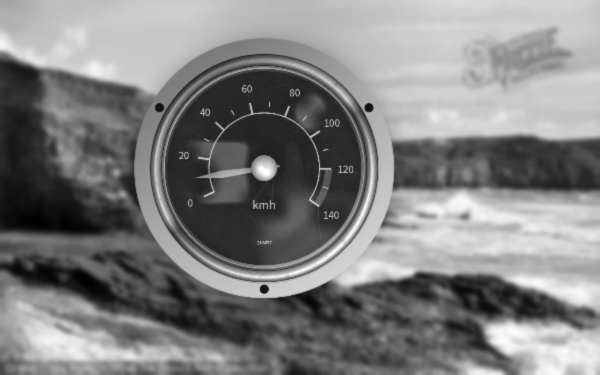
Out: value=10 unit=km/h
